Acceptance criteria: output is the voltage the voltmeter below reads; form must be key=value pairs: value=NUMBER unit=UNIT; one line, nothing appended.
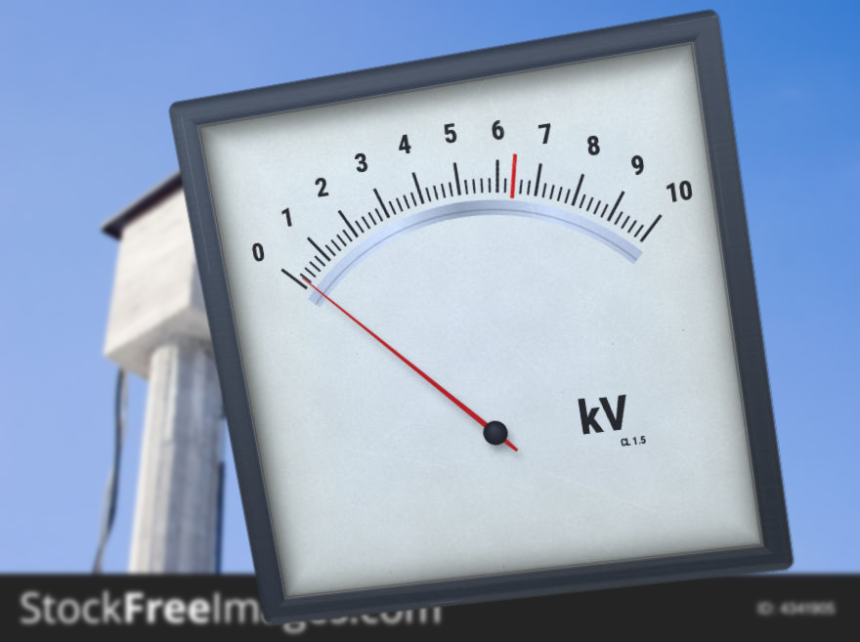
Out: value=0.2 unit=kV
